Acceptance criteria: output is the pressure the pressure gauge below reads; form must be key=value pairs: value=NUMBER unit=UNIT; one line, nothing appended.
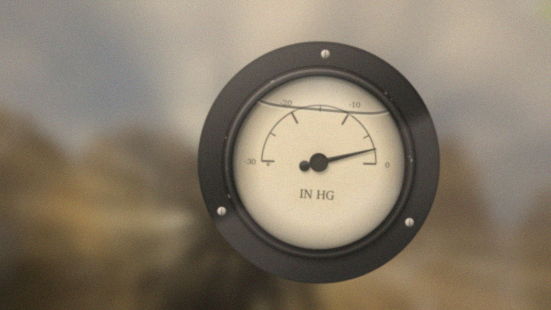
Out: value=-2.5 unit=inHg
